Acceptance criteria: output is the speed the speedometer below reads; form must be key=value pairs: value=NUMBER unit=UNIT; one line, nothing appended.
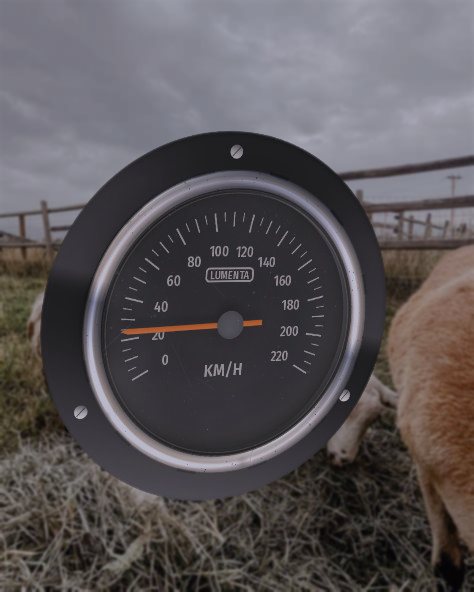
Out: value=25 unit=km/h
